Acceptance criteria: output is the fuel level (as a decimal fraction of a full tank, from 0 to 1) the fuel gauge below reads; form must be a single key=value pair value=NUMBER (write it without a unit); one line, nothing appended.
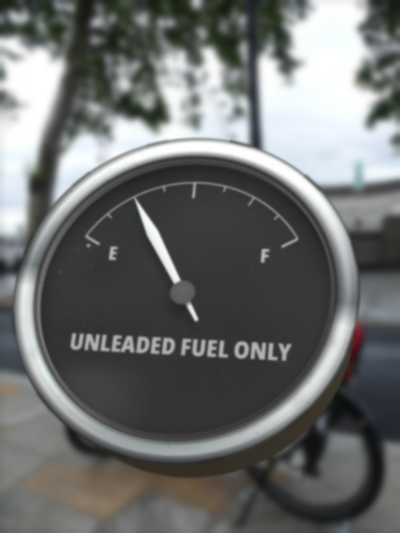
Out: value=0.25
